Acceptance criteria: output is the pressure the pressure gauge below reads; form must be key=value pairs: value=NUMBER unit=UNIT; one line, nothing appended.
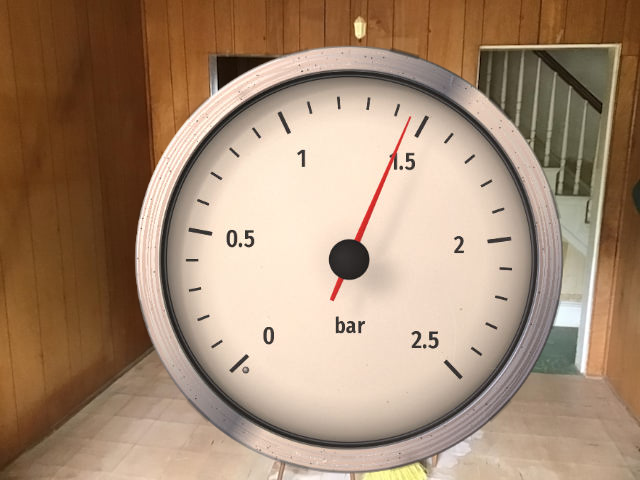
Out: value=1.45 unit=bar
